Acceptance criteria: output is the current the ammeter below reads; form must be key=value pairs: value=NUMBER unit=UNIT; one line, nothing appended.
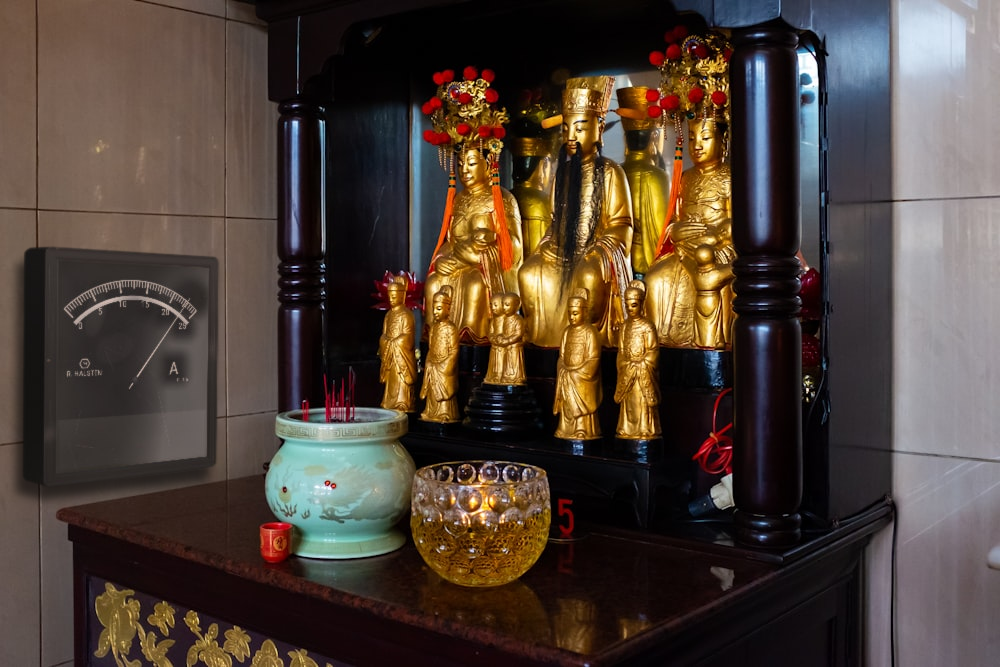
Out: value=22.5 unit=A
